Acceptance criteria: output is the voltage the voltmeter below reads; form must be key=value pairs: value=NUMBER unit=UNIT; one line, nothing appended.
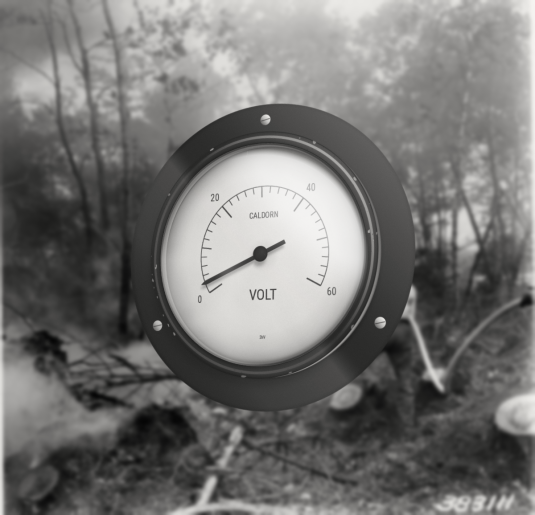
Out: value=2 unit=V
